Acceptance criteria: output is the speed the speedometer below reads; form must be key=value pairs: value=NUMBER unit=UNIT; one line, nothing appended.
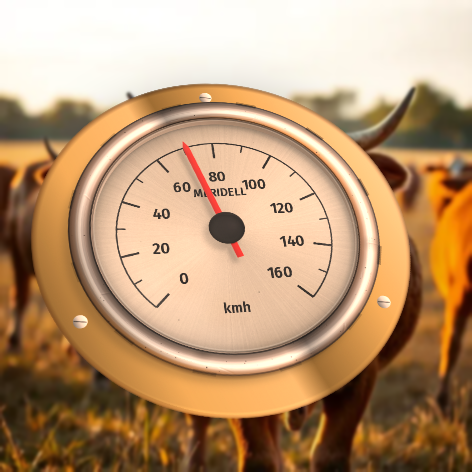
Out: value=70 unit=km/h
